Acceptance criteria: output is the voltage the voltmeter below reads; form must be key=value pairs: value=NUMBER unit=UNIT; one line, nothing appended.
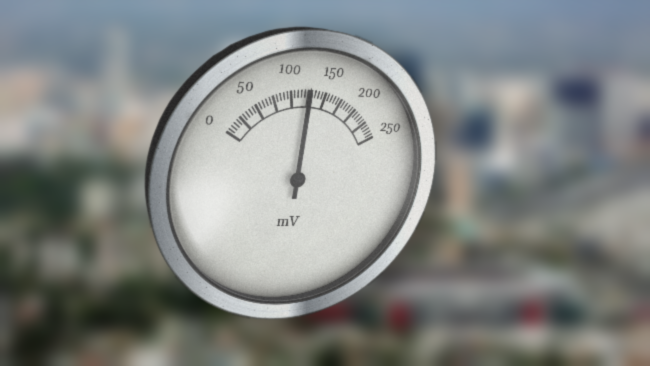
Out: value=125 unit=mV
